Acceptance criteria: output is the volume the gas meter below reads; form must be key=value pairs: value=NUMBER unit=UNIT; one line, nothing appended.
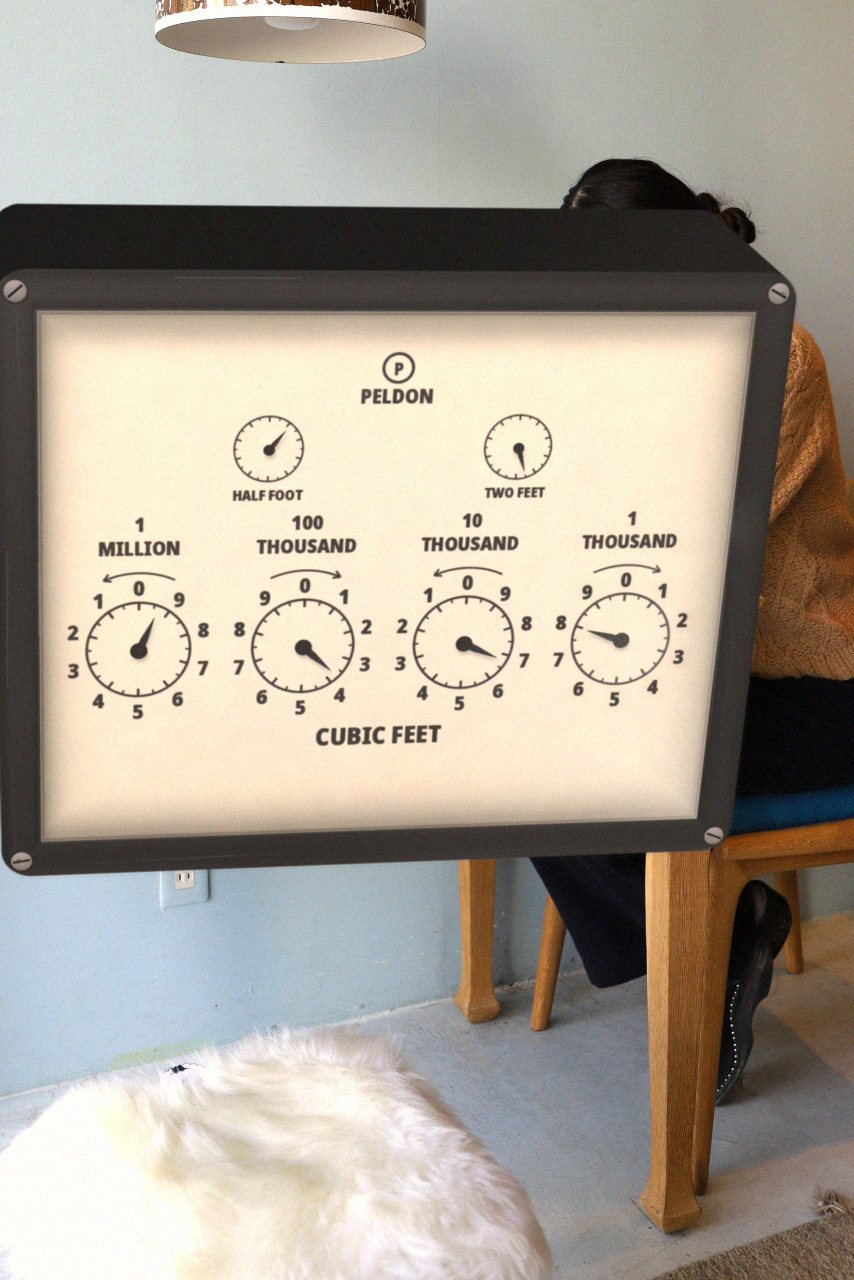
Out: value=936800 unit=ft³
